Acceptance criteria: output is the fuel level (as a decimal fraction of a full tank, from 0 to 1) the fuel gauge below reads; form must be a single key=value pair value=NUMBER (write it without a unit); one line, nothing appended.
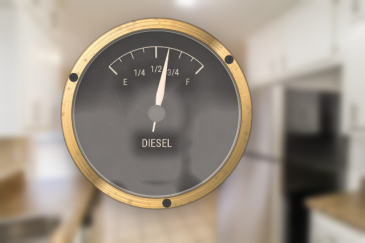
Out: value=0.625
